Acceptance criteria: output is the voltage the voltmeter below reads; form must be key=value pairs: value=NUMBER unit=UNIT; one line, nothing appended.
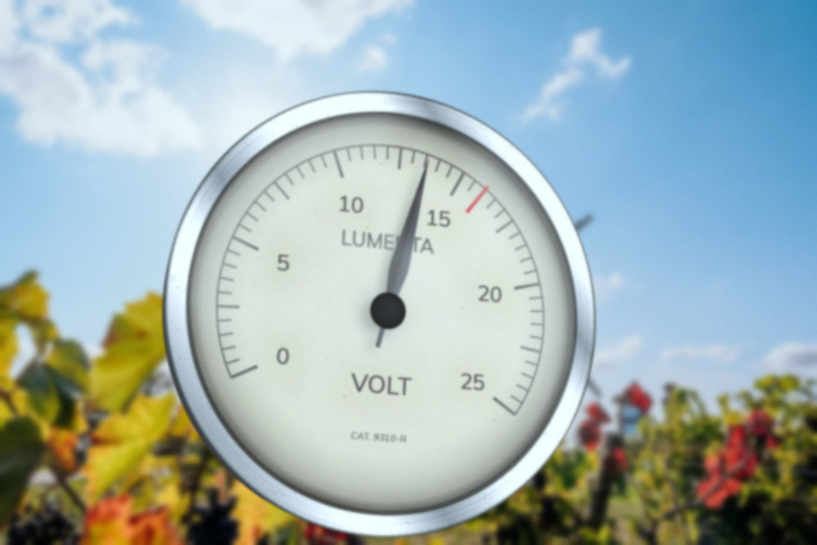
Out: value=13.5 unit=V
